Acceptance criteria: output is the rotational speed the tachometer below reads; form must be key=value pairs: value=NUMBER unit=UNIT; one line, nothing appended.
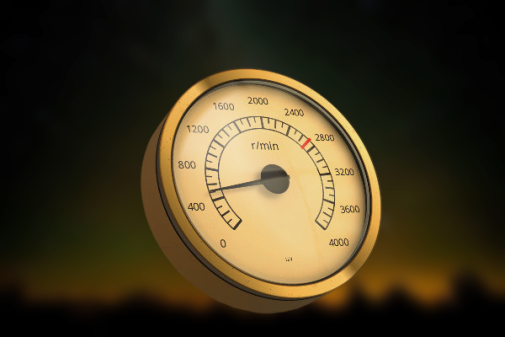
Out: value=500 unit=rpm
